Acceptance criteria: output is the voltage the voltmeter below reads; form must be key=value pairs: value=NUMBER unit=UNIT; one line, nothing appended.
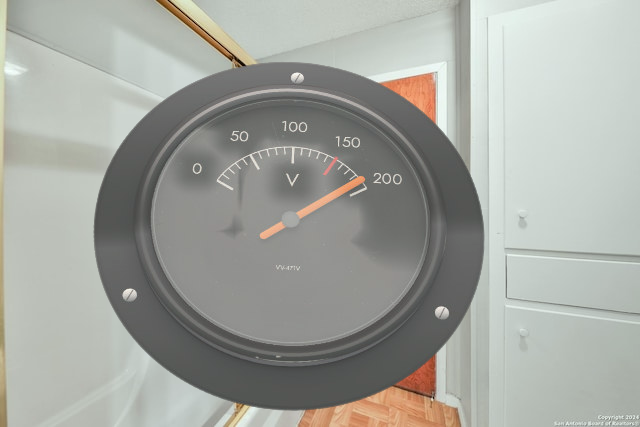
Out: value=190 unit=V
